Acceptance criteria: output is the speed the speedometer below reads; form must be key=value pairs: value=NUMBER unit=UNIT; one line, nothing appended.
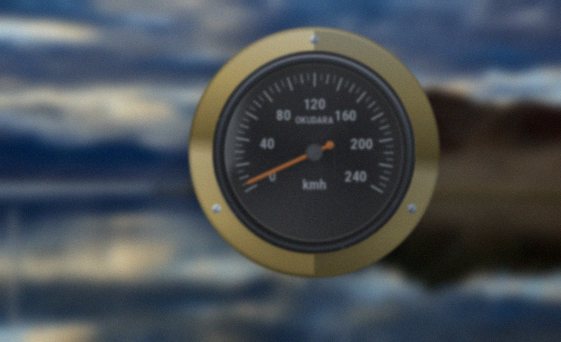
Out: value=5 unit=km/h
